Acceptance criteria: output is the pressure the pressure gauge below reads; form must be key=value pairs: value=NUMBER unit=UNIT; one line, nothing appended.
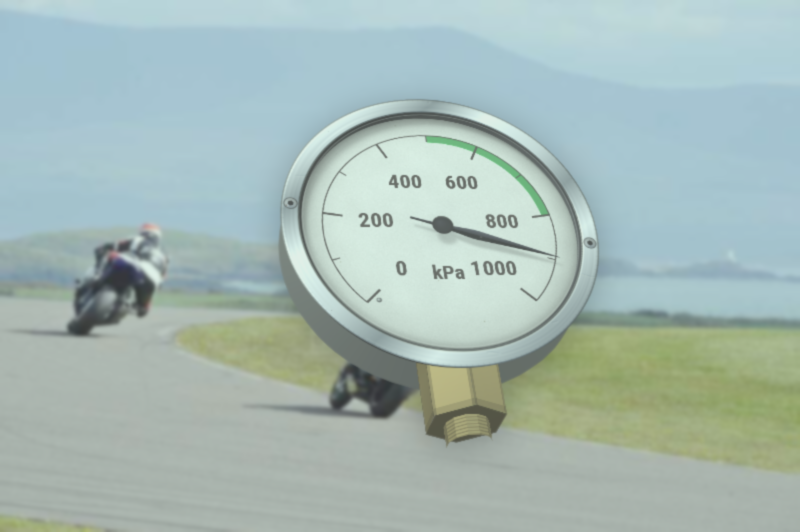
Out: value=900 unit=kPa
